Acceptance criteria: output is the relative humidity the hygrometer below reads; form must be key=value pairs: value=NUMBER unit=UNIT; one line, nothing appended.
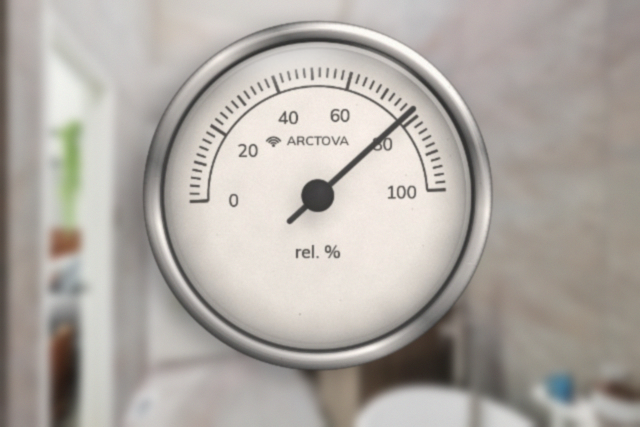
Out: value=78 unit=%
